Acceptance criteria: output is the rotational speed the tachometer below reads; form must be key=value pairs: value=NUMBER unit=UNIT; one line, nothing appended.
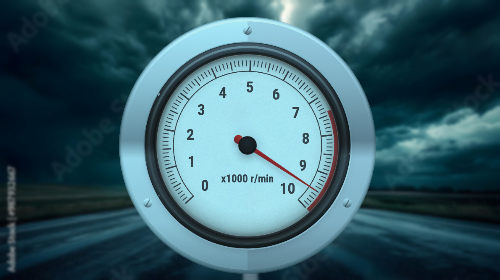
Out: value=9500 unit=rpm
